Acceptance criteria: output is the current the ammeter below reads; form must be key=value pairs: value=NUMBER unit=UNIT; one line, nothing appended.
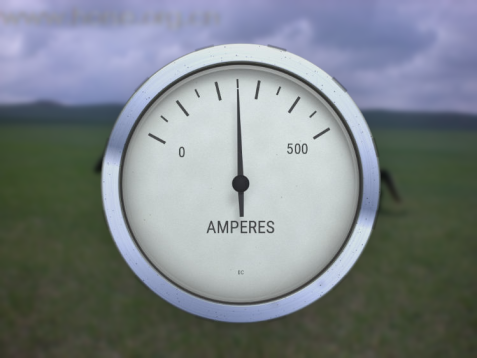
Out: value=250 unit=A
